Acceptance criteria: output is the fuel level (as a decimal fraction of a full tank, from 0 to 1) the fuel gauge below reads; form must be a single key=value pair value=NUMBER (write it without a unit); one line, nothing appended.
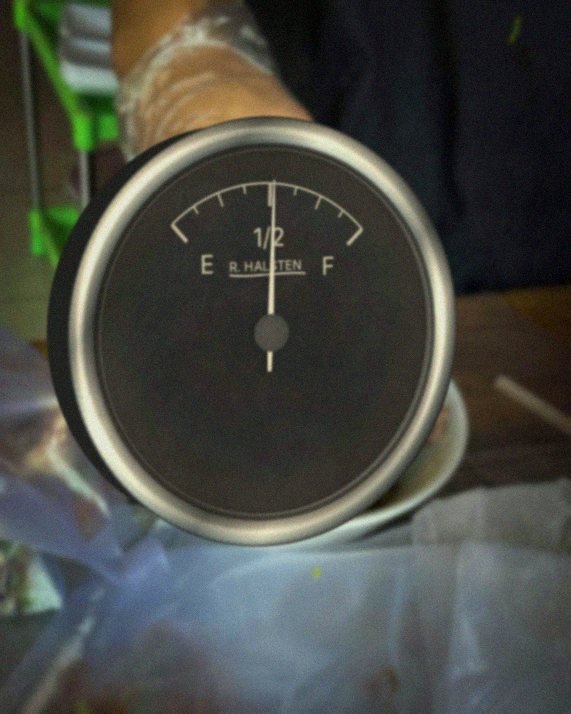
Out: value=0.5
